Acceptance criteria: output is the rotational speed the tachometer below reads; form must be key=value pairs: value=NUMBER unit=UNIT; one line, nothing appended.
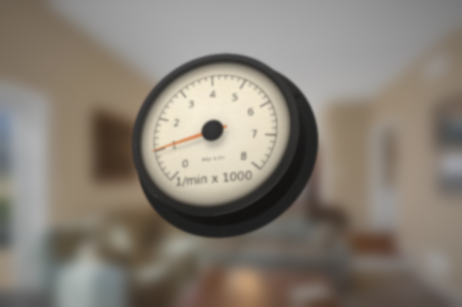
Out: value=1000 unit=rpm
